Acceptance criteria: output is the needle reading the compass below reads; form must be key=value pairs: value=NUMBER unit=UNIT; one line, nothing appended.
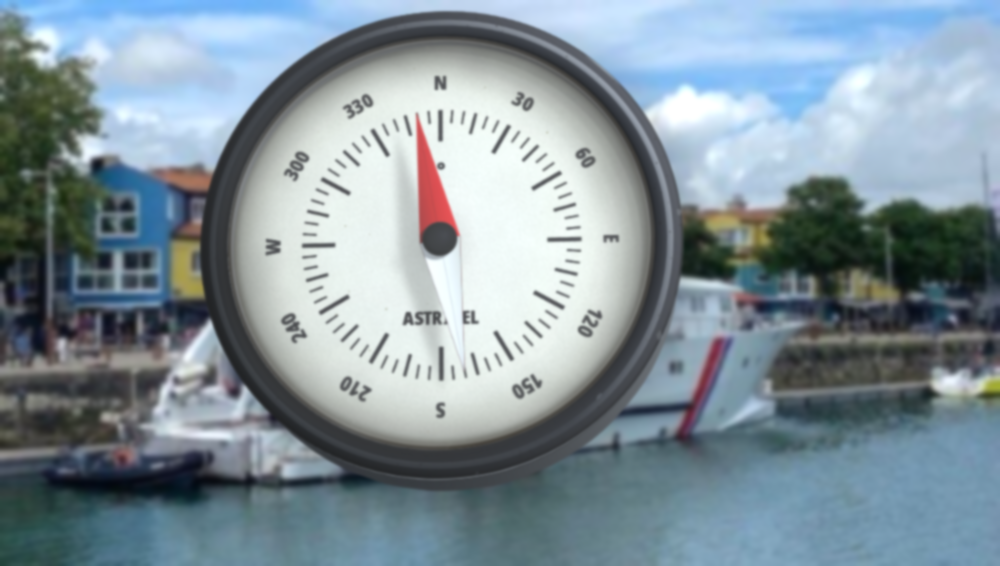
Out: value=350 unit=°
